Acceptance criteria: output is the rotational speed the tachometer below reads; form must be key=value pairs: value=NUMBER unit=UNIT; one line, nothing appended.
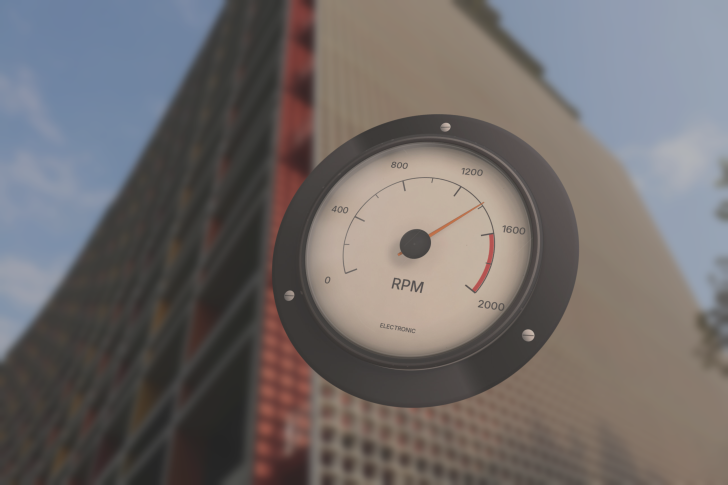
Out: value=1400 unit=rpm
